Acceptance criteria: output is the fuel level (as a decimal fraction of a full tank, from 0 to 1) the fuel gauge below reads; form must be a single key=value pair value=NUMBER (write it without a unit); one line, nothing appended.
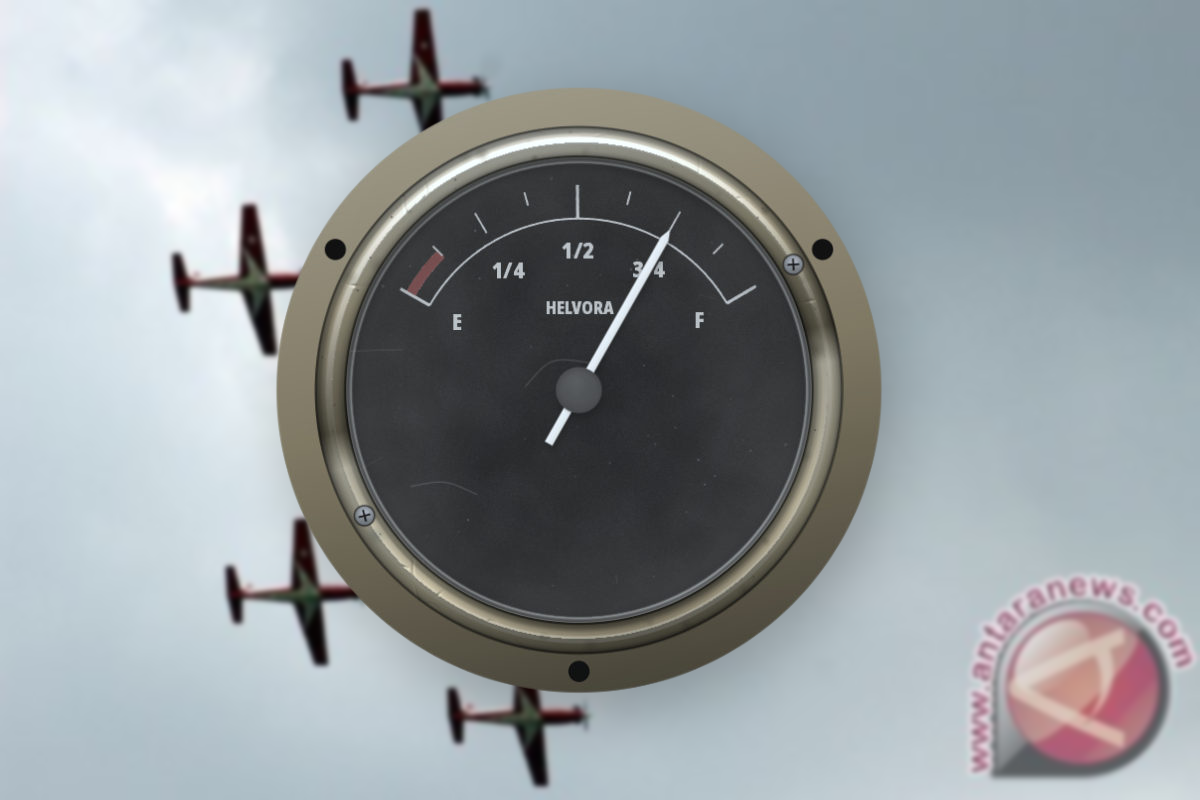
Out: value=0.75
